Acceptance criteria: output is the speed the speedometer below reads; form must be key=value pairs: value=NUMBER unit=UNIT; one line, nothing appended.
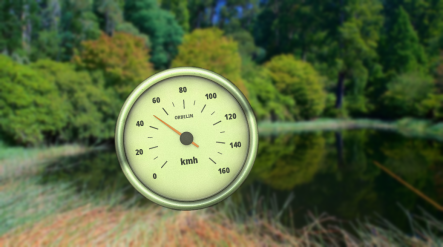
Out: value=50 unit=km/h
